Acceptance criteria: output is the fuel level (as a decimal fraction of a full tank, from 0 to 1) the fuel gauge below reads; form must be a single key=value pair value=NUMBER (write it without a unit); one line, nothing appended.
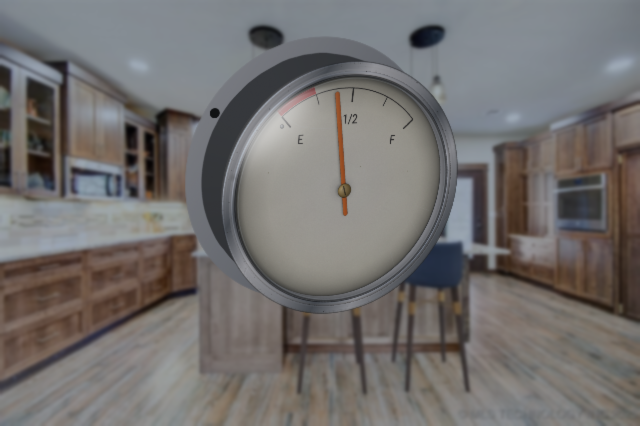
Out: value=0.375
